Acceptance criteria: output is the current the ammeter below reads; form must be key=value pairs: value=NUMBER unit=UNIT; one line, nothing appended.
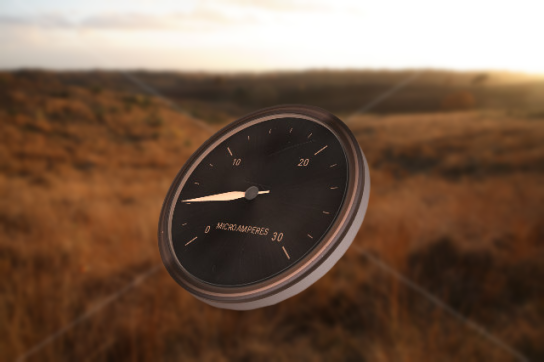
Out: value=4 unit=µA
